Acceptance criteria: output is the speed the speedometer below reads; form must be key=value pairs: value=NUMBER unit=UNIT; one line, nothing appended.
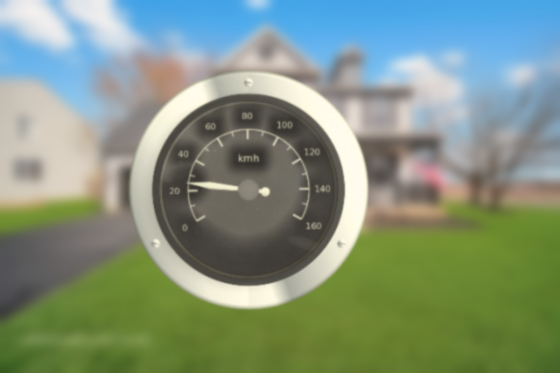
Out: value=25 unit=km/h
